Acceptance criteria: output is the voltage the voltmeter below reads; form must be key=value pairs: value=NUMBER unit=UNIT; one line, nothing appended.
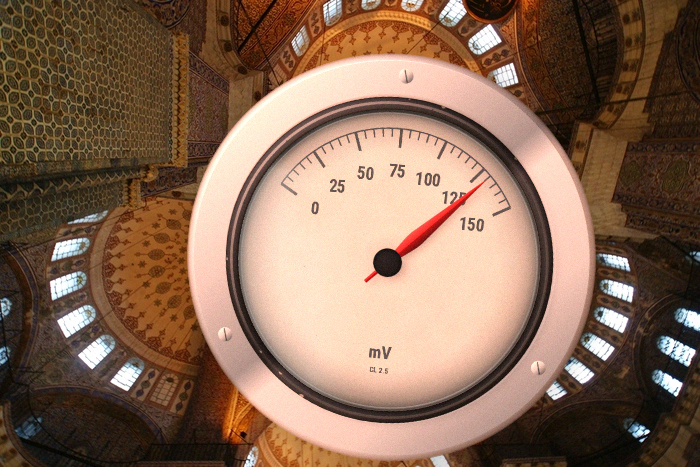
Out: value=130 unit=mV
